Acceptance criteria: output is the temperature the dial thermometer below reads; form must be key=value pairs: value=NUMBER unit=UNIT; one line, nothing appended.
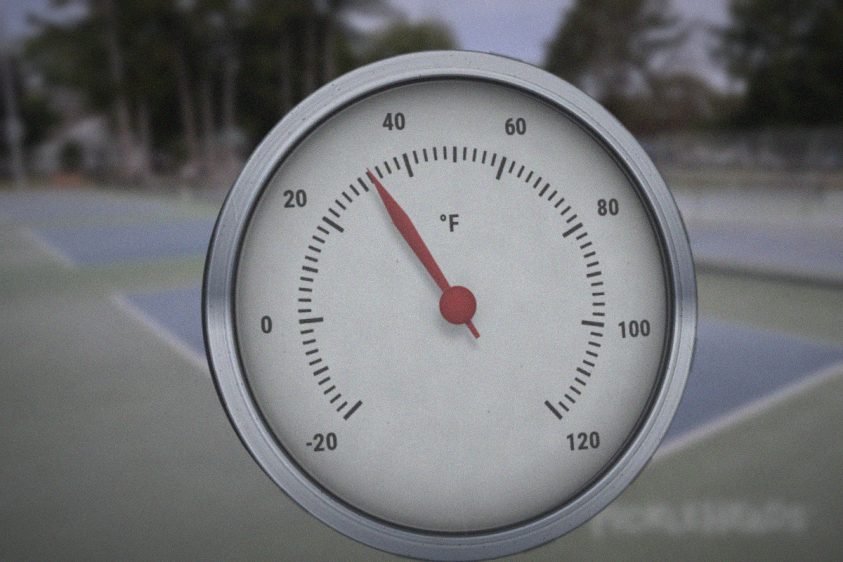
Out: value=32 unit=°F
